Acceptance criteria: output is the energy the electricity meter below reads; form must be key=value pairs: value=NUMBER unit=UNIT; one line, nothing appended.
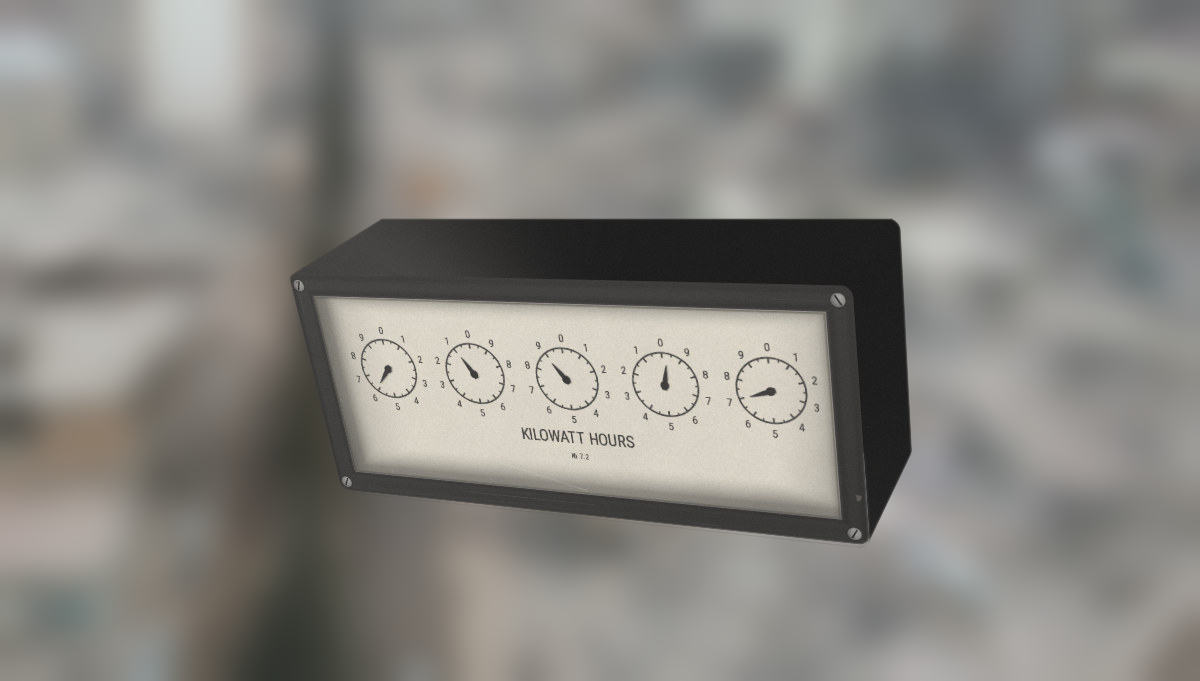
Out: value=60897 unit=kWh
